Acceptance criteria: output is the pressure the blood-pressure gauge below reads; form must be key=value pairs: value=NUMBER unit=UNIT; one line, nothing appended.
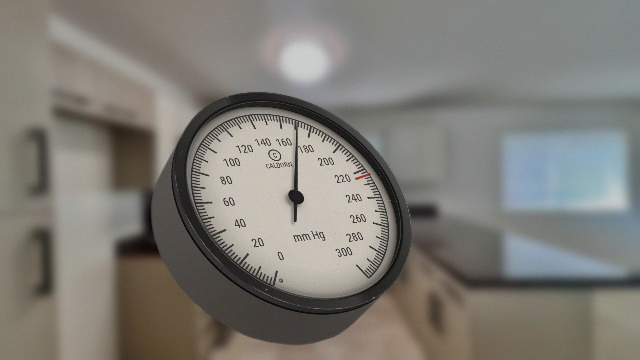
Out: value=170 unit=mmHg
